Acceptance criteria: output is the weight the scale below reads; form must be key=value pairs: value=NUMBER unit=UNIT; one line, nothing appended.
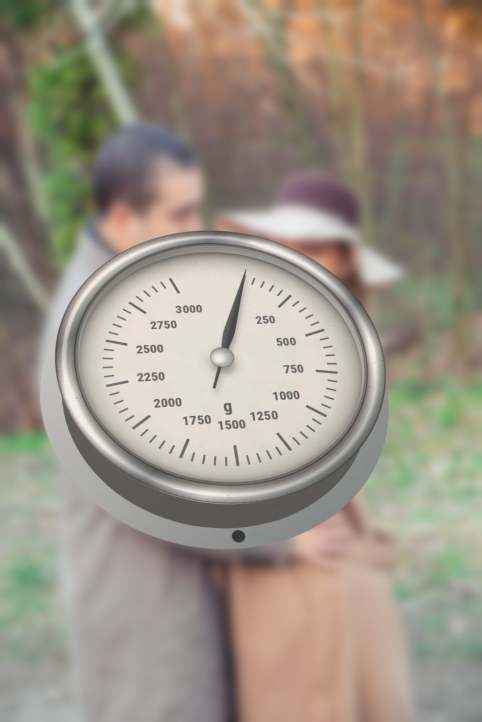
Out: value=0 unit=g
